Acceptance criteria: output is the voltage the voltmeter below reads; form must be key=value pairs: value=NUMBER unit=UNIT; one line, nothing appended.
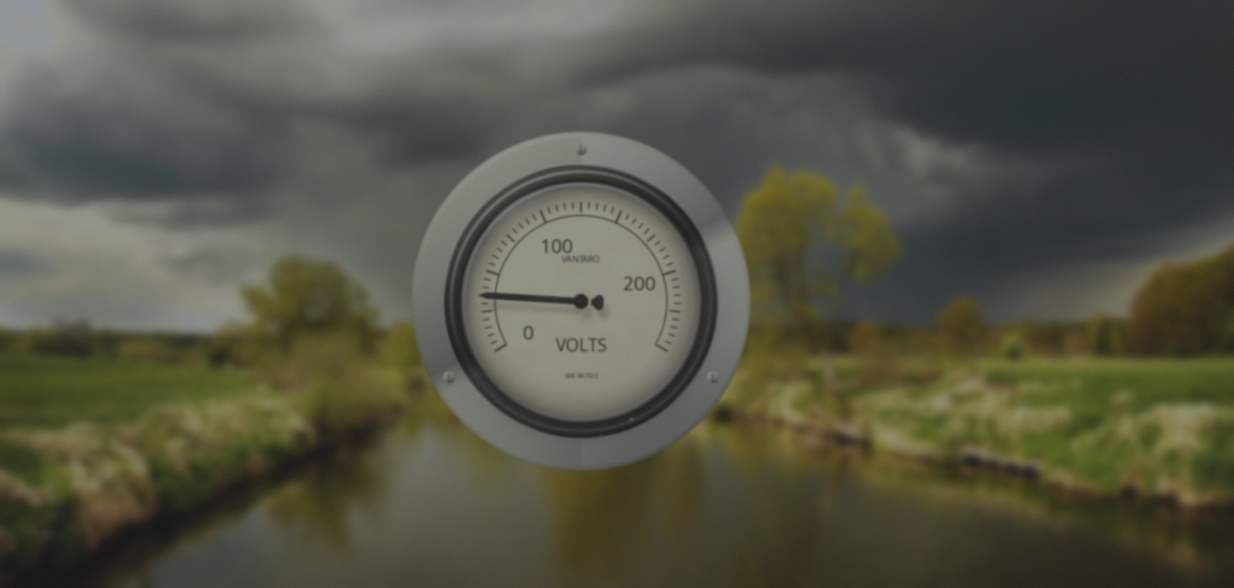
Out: value=35 unit=V
